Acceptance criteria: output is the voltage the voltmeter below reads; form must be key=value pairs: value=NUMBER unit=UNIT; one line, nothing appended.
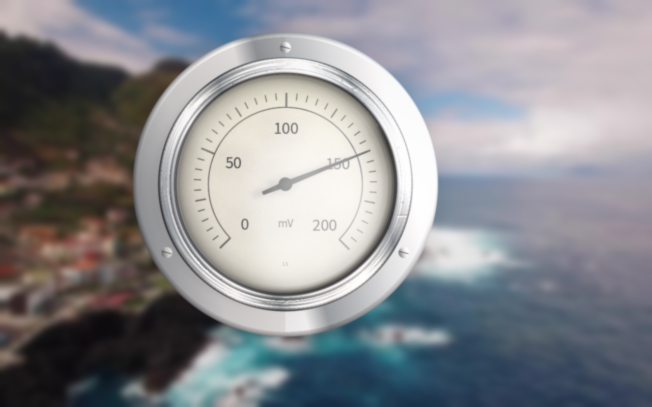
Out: value=150 unit=mV
